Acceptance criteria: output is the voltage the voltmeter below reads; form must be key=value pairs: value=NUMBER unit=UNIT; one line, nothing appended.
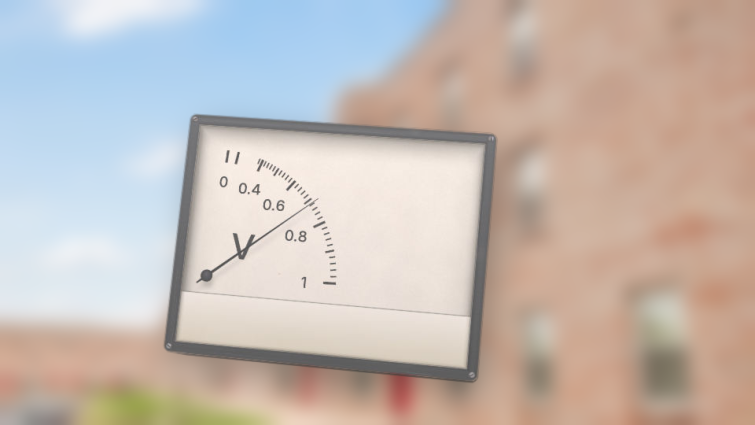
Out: value=0.72 unit=V
